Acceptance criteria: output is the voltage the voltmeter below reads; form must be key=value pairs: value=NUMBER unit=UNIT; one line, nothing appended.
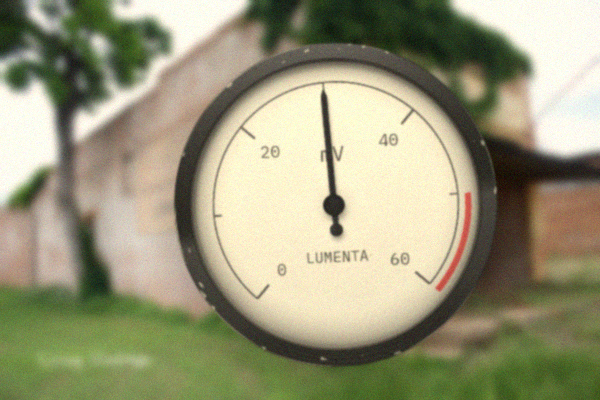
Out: value=30 unit=mV
